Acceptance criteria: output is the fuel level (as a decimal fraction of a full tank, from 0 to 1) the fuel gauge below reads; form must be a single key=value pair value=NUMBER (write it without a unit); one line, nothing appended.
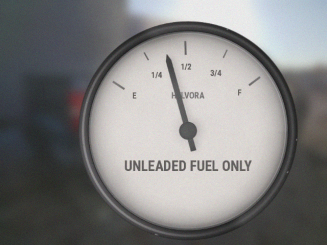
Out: value=0.375
